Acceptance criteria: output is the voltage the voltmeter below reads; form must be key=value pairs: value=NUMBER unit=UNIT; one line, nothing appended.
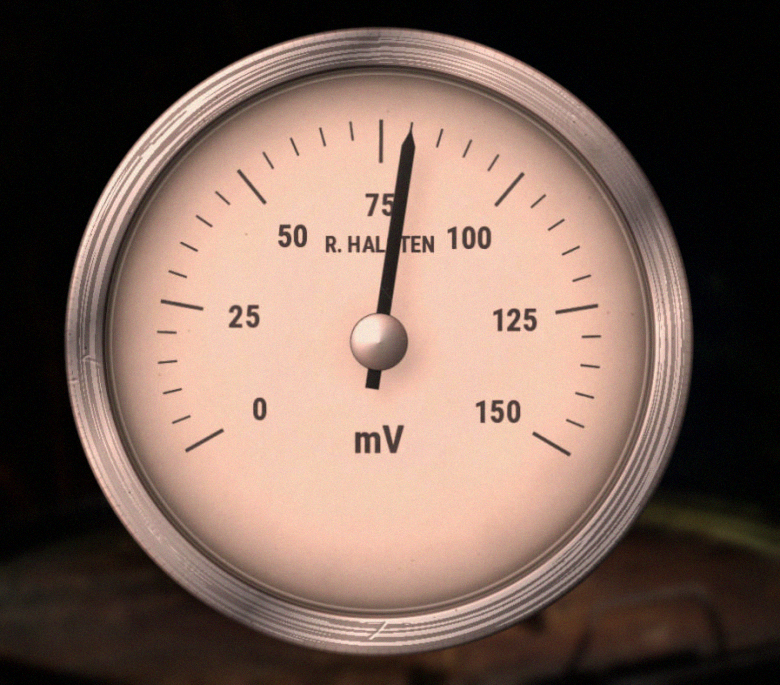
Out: value=80 unit=mV
